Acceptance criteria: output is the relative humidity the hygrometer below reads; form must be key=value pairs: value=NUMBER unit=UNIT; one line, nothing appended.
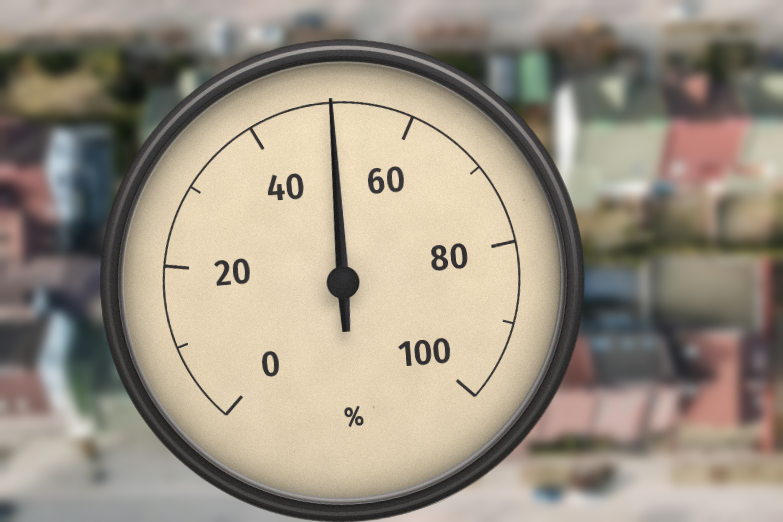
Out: value=50 unit=%
